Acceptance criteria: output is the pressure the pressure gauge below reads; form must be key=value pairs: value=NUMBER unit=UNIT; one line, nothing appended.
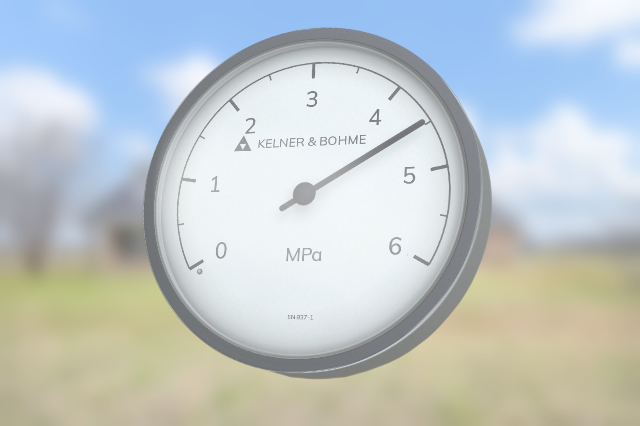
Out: value=4.5 unit=MPa
